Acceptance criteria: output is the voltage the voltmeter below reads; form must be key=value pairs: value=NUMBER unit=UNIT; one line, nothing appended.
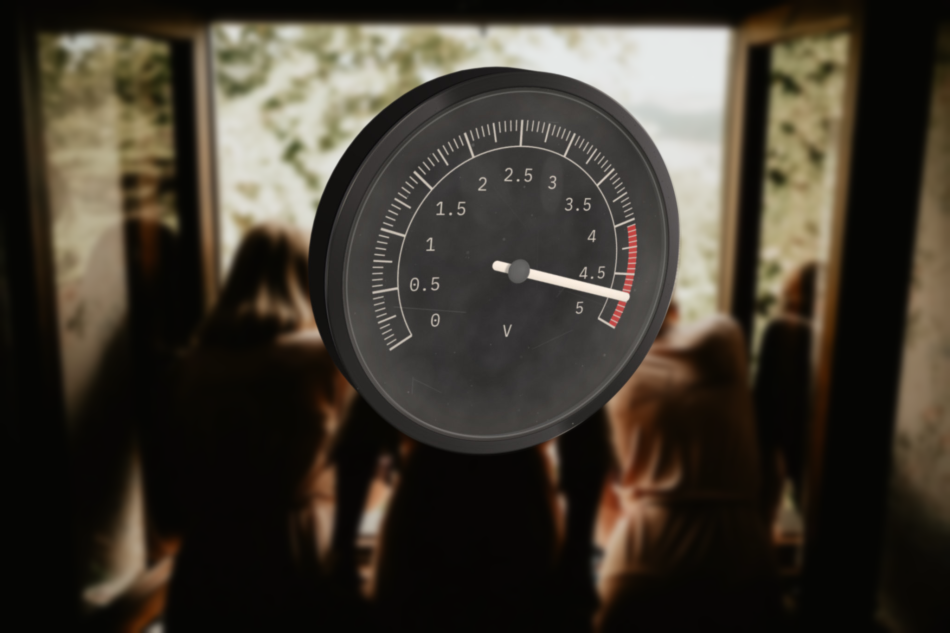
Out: value=4.7 unit=V
